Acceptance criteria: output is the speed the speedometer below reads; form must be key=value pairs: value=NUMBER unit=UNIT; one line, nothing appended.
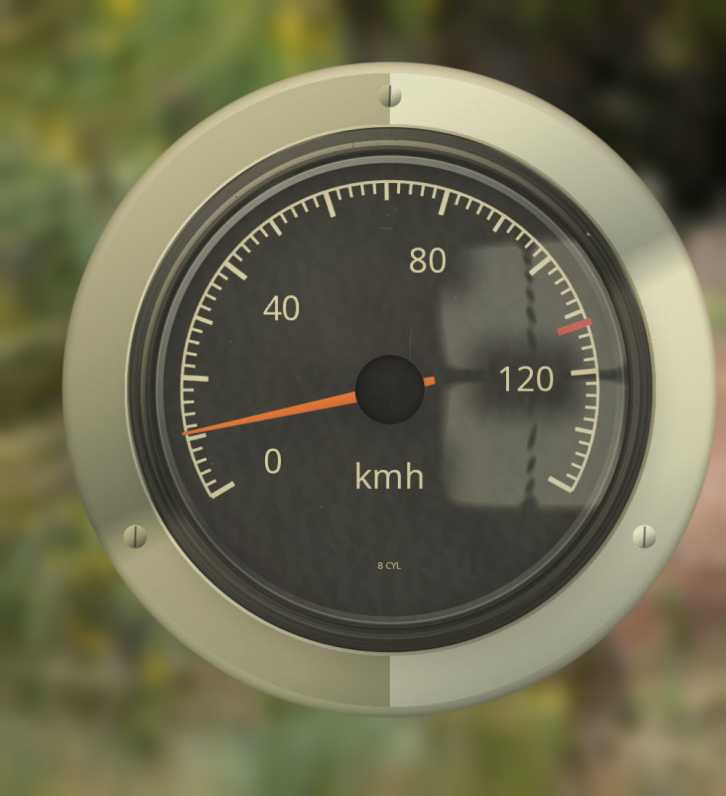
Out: value=11 unit=km/h
